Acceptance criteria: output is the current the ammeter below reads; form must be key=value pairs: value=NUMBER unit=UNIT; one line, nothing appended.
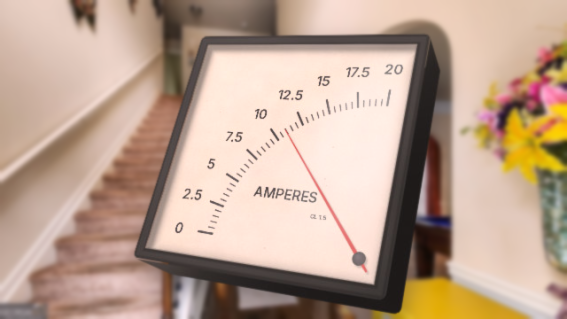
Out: value=11 unit=A
